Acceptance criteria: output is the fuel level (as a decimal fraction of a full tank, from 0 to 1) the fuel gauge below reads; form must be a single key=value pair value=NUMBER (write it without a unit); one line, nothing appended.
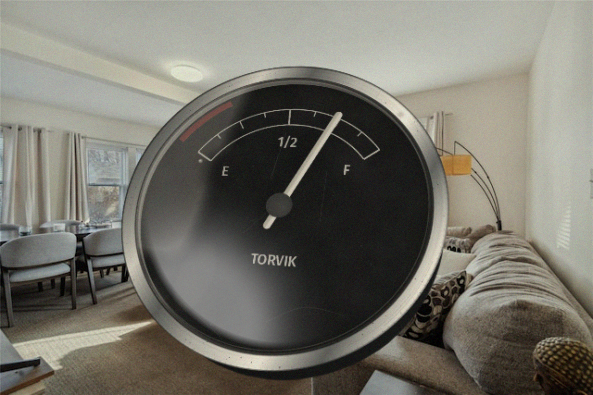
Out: value=0.75
